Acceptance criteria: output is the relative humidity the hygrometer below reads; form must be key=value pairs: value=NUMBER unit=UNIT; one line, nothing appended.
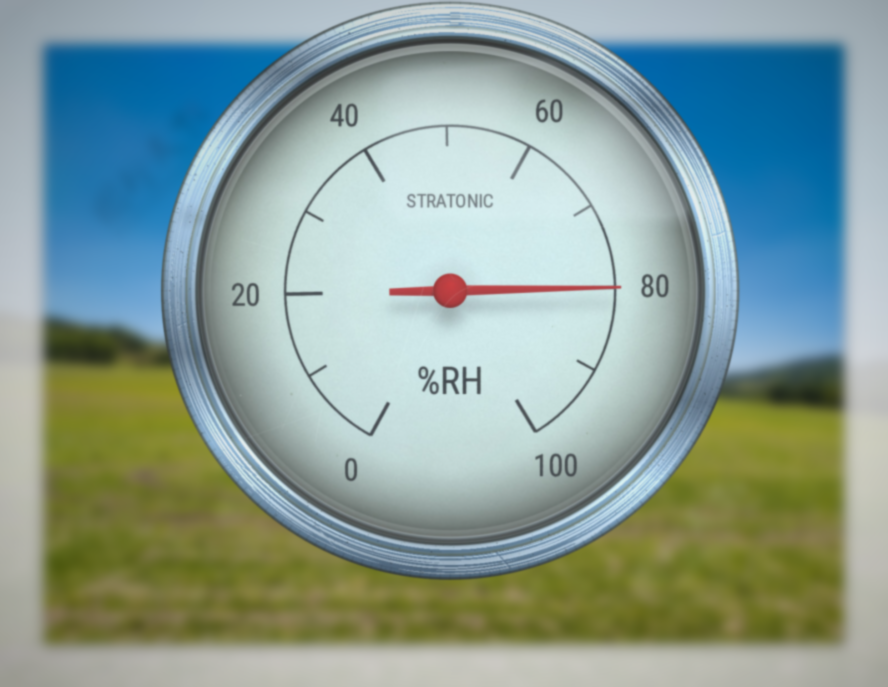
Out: value=80 unit=%
